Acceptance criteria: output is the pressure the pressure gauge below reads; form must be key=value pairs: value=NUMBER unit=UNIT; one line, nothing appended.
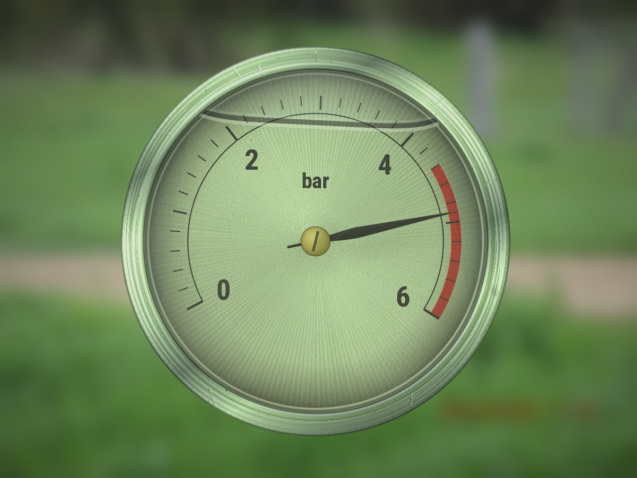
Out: value=4.9 unit=bar
